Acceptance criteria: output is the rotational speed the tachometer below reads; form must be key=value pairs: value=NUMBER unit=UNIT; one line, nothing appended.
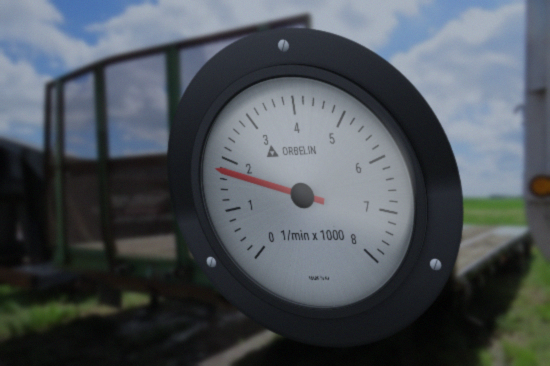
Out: value=1800 unit=rpm
